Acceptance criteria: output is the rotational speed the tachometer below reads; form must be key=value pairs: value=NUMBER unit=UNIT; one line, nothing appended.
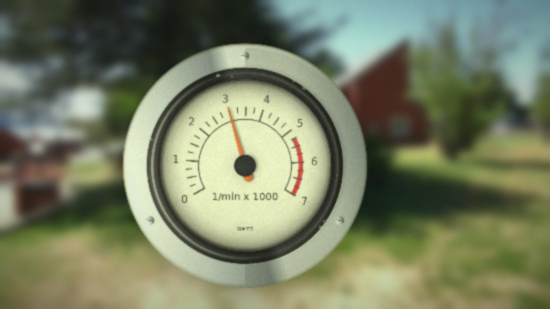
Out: value=3000 unit=rpm
